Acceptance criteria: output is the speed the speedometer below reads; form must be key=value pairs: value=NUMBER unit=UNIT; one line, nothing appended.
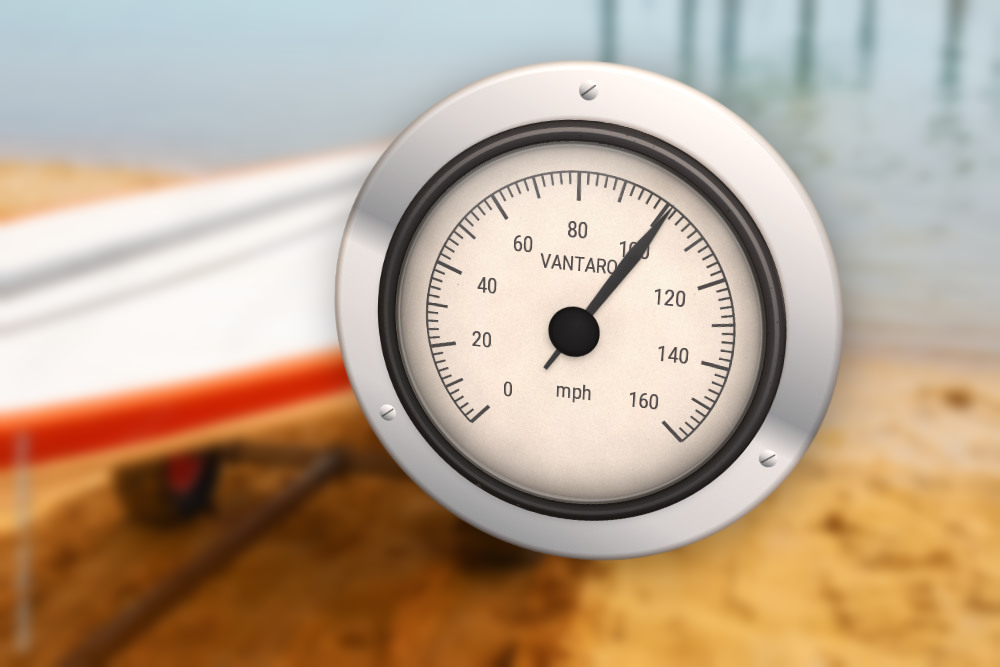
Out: value=101 unit=mph
